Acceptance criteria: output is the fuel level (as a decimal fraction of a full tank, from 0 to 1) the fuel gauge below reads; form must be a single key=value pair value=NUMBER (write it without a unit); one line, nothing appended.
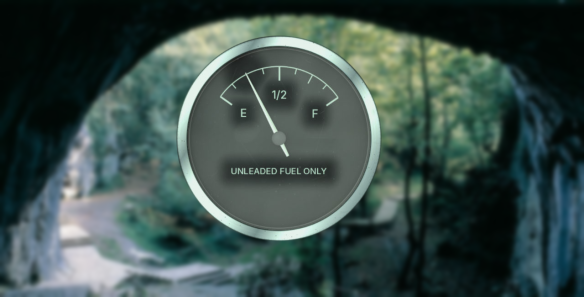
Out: value=0.25
